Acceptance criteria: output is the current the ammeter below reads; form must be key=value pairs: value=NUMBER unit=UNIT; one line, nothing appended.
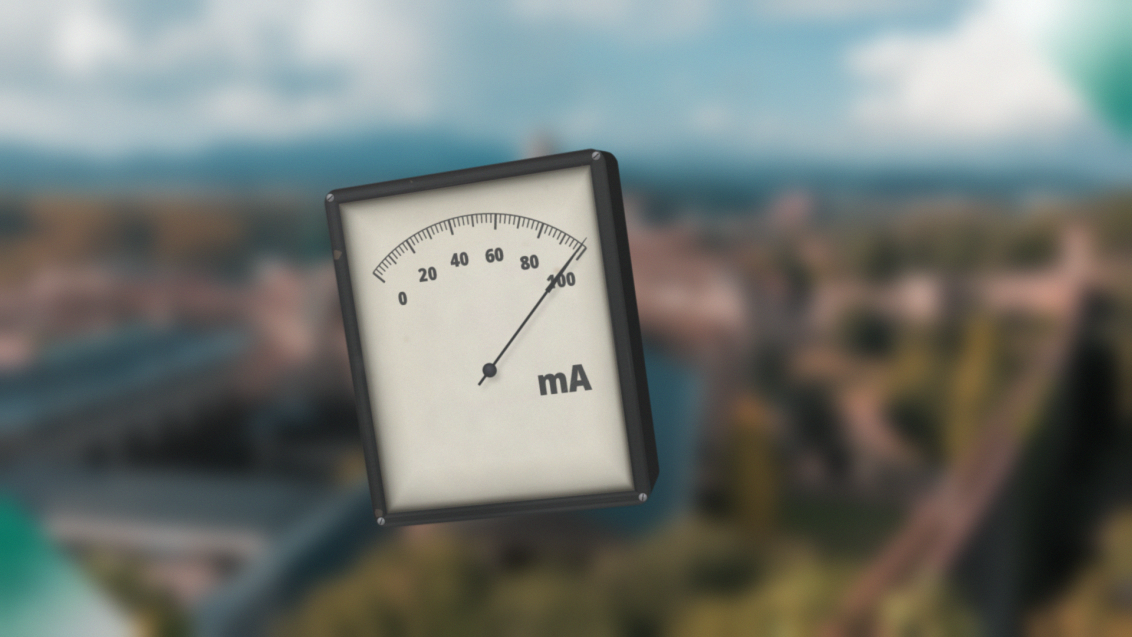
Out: value=98 unit=mA
